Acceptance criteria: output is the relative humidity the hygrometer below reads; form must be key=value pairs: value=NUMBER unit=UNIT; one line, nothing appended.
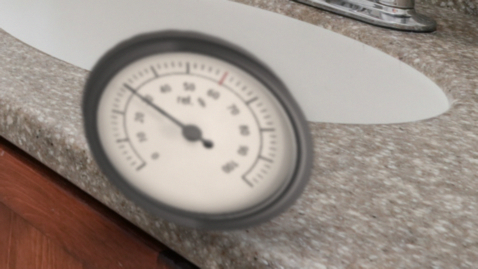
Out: value=30 unit=%
